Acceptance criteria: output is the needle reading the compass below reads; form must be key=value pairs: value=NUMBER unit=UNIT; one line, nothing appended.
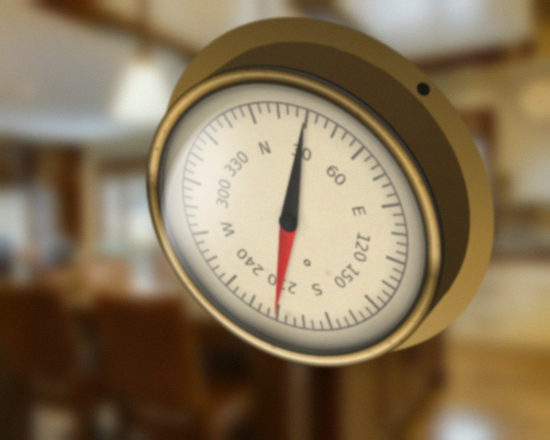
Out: value=210 unit=°
